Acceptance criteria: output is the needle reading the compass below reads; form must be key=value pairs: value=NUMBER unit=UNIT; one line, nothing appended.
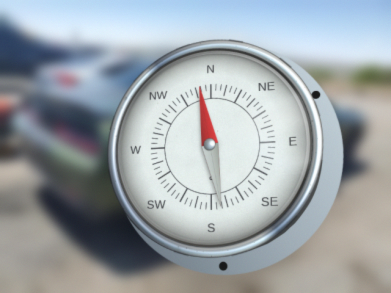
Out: value=350 unit=°
